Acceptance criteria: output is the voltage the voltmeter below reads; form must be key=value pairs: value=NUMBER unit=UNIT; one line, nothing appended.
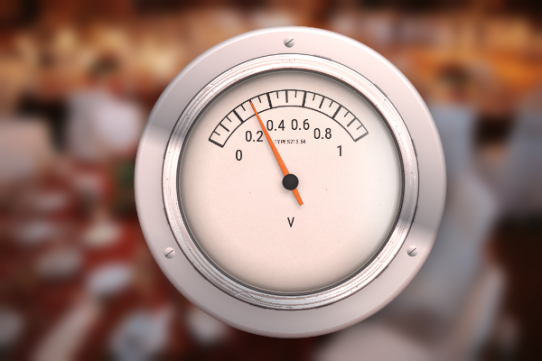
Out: value=0.3 unit=V
